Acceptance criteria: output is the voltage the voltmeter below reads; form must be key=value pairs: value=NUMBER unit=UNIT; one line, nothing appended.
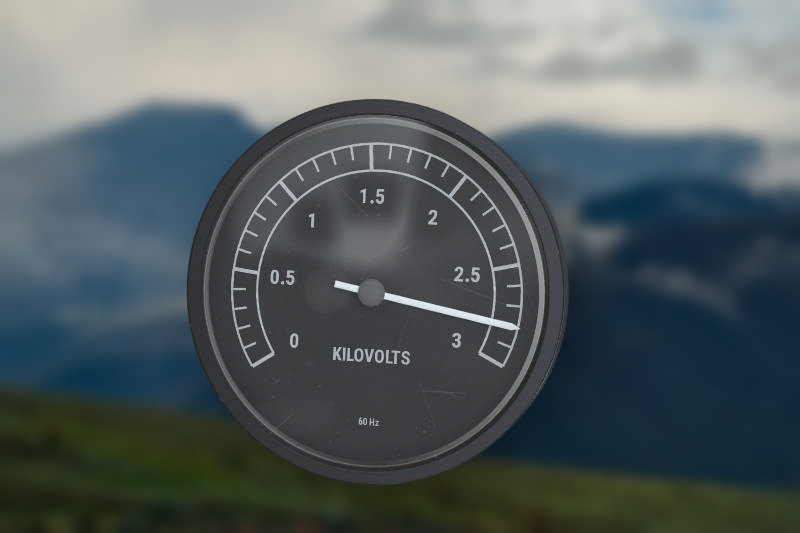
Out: value=2.8 unit=kV
